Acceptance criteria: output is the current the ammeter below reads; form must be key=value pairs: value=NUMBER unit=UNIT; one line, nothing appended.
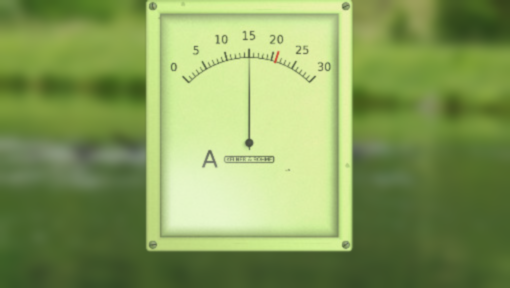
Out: value=15 unit=A
